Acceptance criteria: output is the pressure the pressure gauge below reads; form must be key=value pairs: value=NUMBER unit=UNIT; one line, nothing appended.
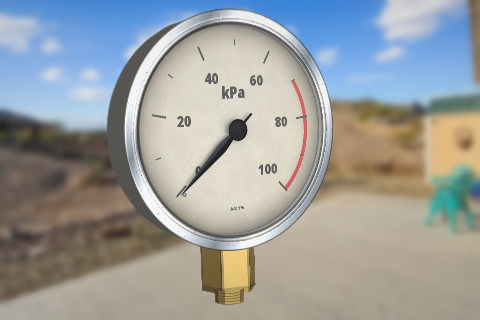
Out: value=0 unit=kPa
